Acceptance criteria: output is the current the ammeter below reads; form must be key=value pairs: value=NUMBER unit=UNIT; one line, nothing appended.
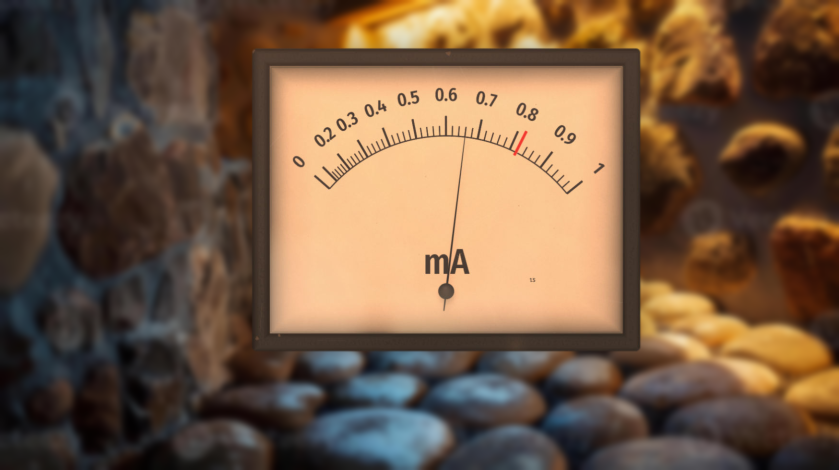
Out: value=0.66 unit=mA
